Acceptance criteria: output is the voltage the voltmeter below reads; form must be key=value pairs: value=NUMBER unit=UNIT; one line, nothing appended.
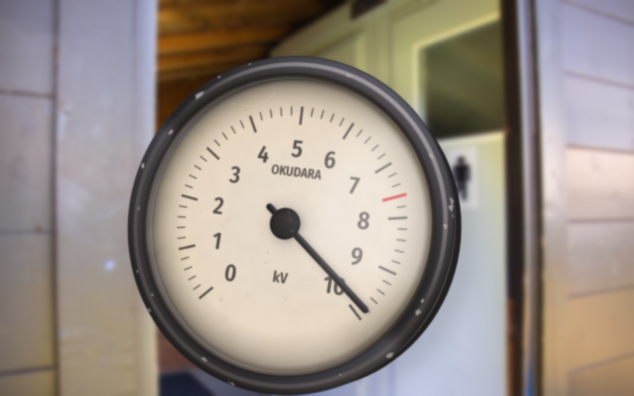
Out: value=9.8 unit=kV
